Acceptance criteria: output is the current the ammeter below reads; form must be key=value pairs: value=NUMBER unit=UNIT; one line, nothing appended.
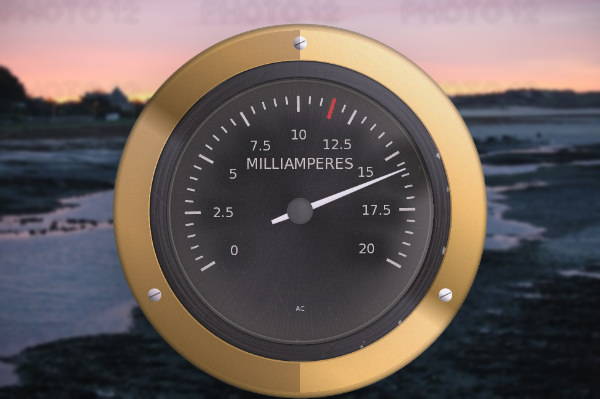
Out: value=15.75 unit=mA
